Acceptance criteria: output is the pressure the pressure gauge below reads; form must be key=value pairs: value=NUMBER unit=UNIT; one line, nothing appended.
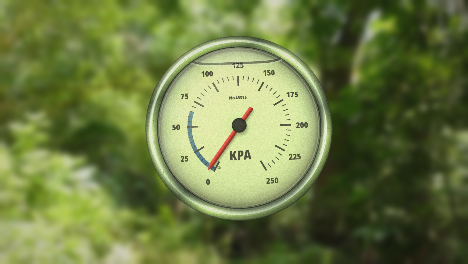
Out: value=5 unit=kPa
